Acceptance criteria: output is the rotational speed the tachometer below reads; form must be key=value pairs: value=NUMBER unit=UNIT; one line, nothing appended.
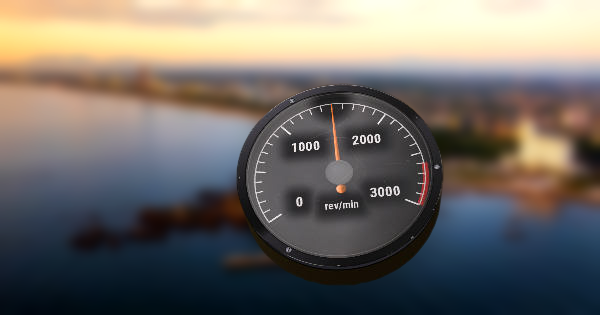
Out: value=1500 unit=rpm
